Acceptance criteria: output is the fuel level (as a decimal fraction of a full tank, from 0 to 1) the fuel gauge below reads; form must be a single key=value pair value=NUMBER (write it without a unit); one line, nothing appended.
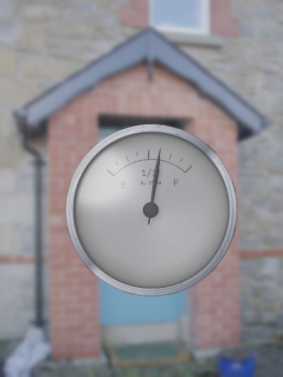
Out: value=0.625
